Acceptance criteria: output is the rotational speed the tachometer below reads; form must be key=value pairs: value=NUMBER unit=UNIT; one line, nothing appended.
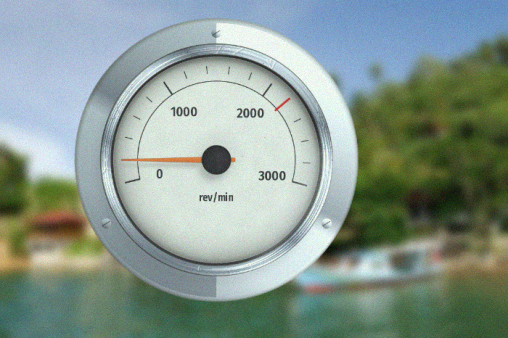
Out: value=200 unit=rpm
